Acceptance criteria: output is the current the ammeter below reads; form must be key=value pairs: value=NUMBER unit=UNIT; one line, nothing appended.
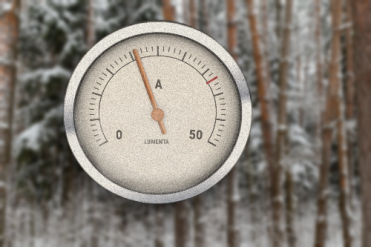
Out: value=21 unit=A
